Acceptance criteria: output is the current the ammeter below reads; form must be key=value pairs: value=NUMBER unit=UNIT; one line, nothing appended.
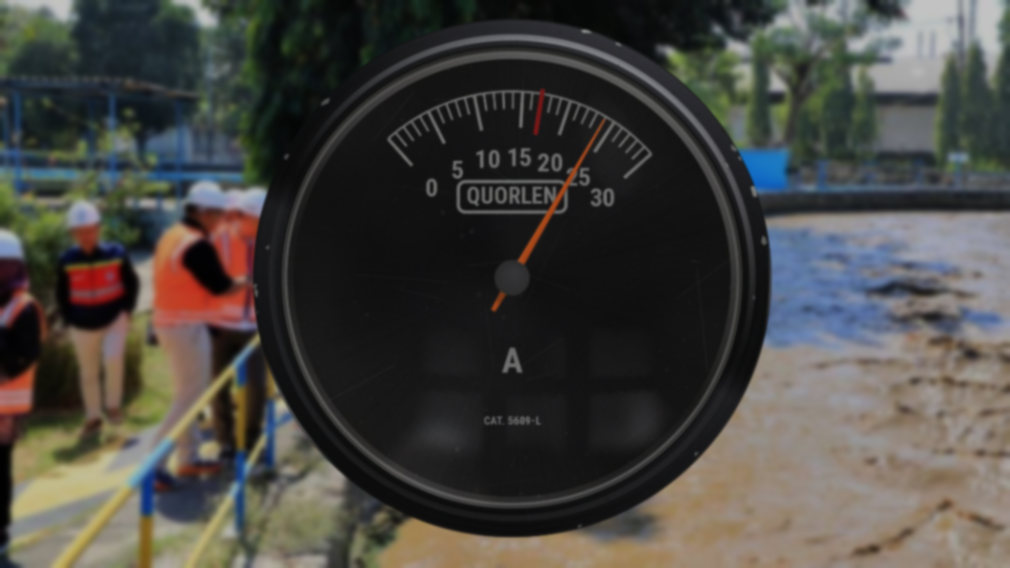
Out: value=24 unit=A
